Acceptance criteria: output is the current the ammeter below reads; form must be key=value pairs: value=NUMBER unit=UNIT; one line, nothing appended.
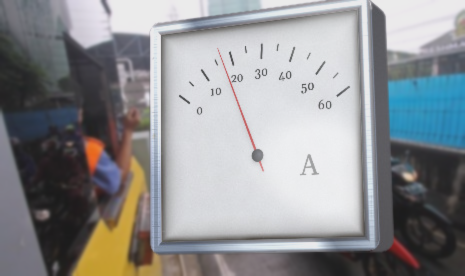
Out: value=17.5 unit=A
